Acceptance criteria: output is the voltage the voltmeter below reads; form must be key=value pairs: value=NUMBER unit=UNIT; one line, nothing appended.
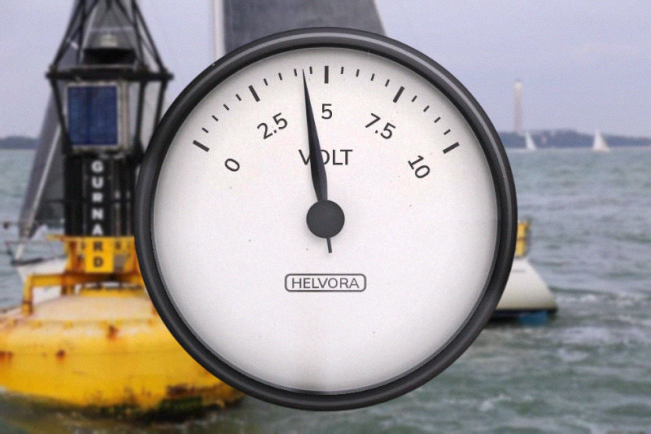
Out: value=4.25 unit=V
